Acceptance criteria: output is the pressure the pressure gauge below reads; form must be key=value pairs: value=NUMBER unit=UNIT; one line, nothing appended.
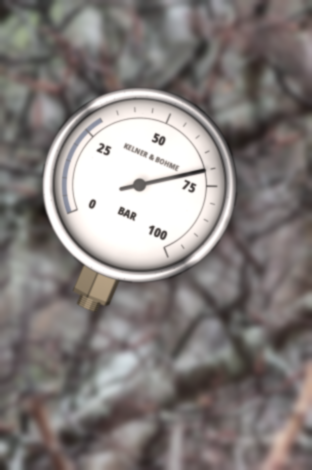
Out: value=70 unit=bar
